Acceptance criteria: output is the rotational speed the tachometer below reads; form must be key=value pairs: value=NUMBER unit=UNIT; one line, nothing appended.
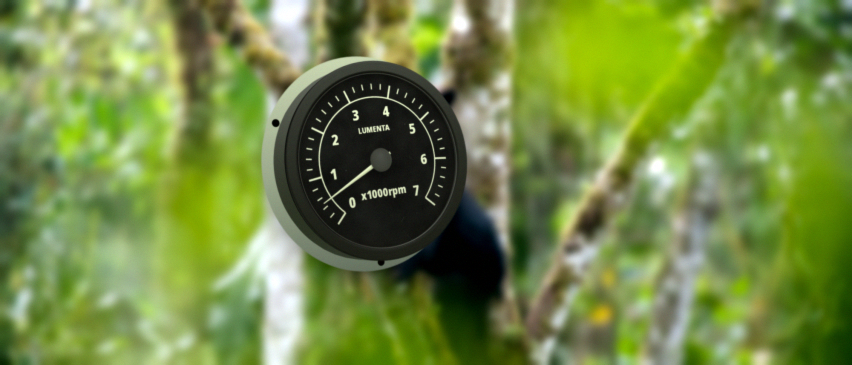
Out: value=500 unit=rpm
